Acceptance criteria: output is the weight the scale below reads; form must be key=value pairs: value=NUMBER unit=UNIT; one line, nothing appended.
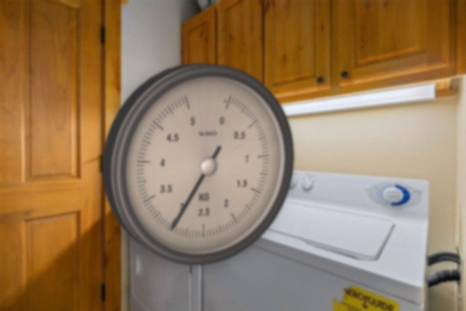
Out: value=3 unit=kg
